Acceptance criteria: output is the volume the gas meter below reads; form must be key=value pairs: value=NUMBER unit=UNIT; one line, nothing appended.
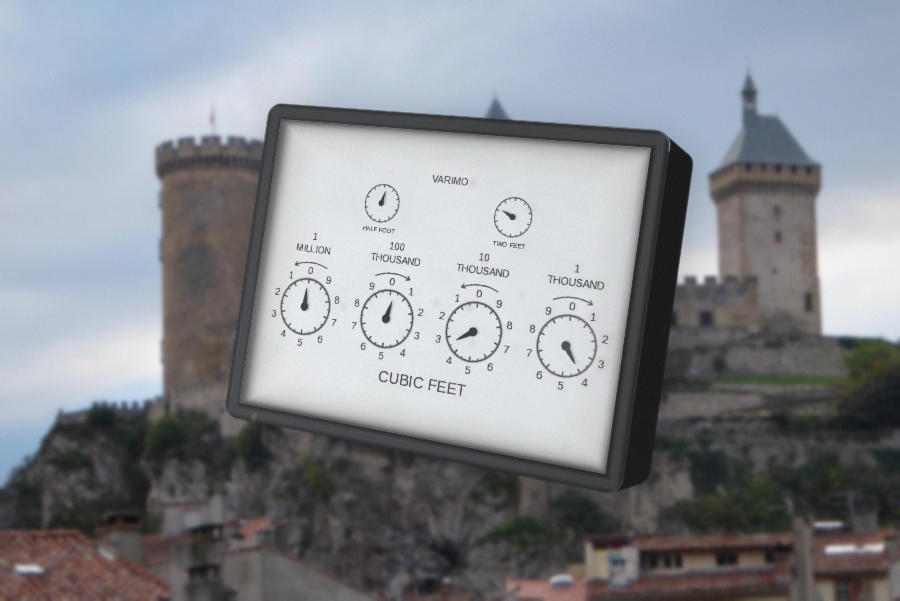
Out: value=3400 unit=ft³
